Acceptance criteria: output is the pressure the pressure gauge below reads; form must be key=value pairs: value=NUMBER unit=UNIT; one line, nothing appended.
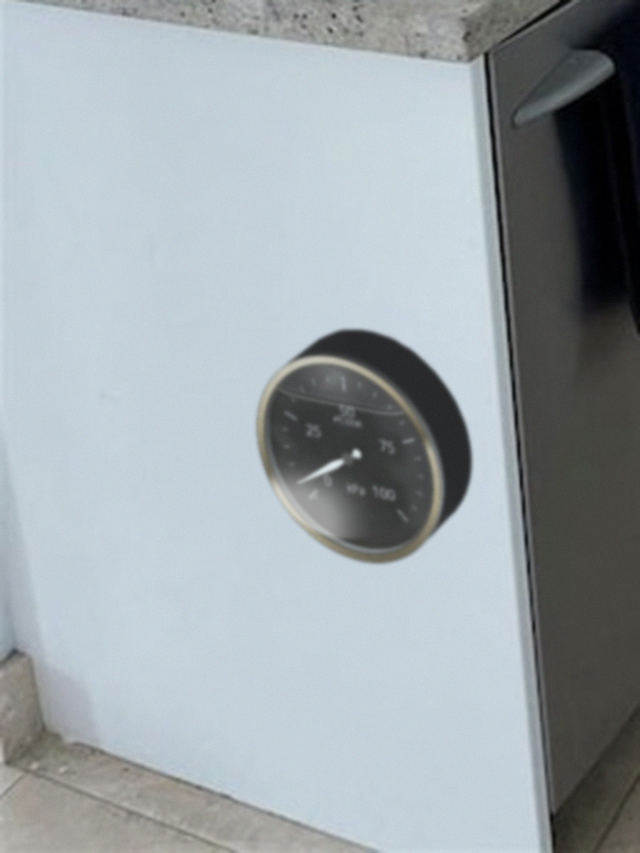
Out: value=5 unit=kPa
